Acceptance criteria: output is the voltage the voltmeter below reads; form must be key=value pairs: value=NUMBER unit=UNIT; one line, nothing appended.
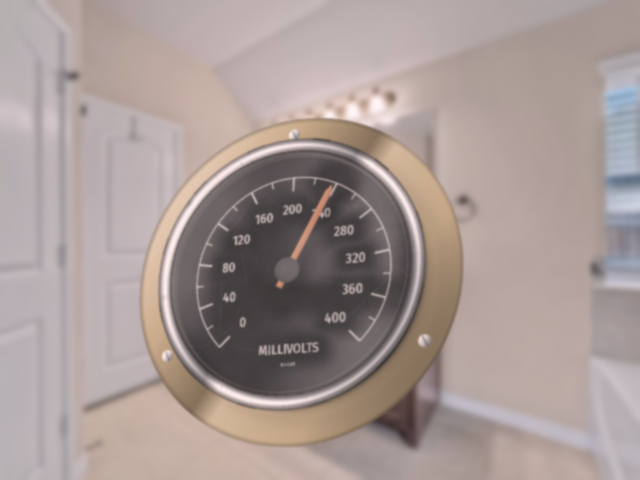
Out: value=240 unit=mV
